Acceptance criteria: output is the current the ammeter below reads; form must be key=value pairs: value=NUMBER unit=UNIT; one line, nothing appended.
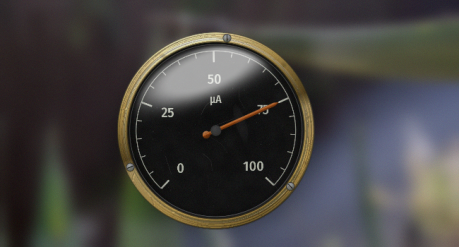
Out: value=75 unit=µA
